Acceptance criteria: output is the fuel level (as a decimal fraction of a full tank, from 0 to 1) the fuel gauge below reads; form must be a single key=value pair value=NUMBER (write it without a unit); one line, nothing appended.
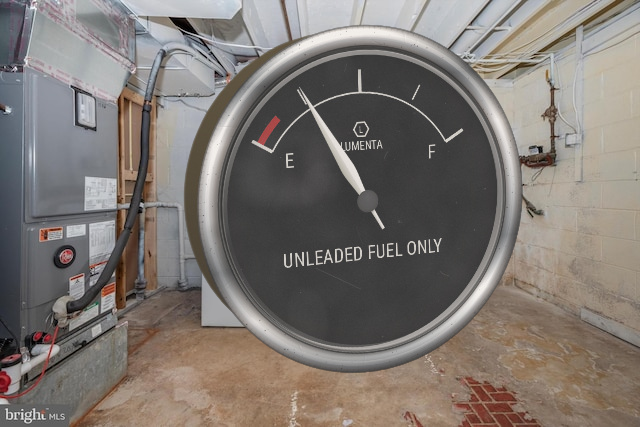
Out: value=0.25
